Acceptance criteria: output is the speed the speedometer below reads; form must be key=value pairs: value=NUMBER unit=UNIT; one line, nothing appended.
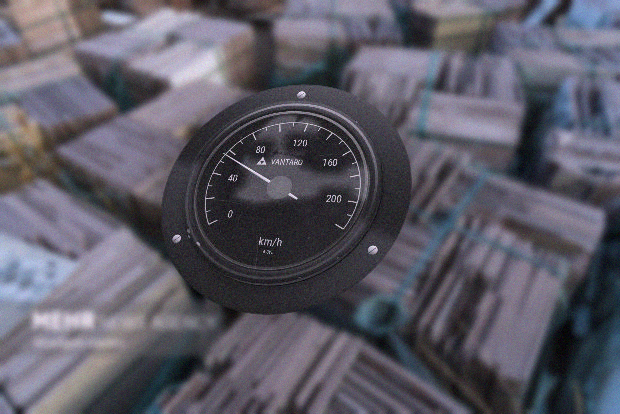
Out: value=55 unit=km/h
